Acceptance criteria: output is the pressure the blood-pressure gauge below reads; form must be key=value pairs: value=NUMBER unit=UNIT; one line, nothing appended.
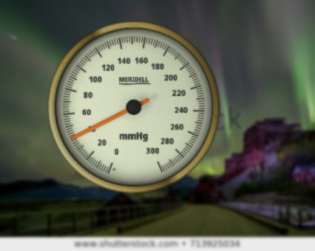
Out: value=40 unit=mmHg
